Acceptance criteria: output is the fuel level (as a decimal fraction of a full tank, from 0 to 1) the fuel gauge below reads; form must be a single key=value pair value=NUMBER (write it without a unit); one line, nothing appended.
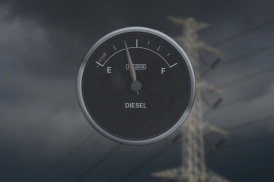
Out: value=0.375
